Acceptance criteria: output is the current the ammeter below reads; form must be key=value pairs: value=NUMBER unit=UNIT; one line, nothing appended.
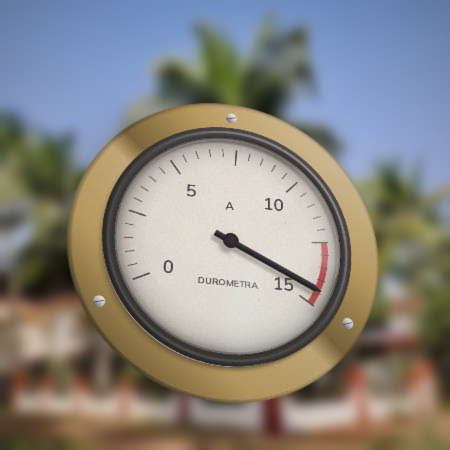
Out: value=14.5 unit=A
